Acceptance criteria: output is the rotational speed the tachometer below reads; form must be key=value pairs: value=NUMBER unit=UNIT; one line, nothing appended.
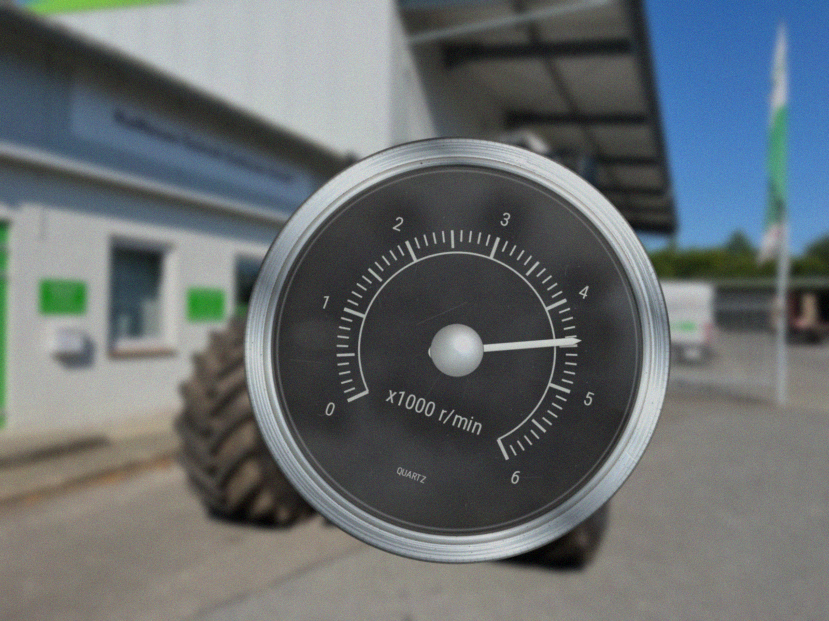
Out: value=4450 unit=rpm
